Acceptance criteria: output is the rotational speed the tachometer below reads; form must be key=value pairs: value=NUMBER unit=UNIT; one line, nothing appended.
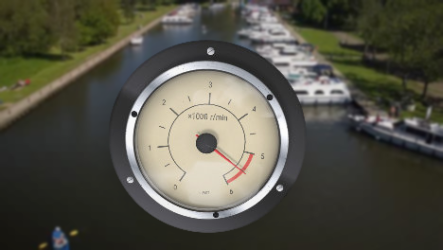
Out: value=5500 unit=rpm
